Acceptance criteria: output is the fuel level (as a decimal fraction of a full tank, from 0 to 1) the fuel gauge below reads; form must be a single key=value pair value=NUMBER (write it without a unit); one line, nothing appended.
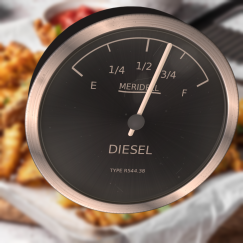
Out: value=0.625
